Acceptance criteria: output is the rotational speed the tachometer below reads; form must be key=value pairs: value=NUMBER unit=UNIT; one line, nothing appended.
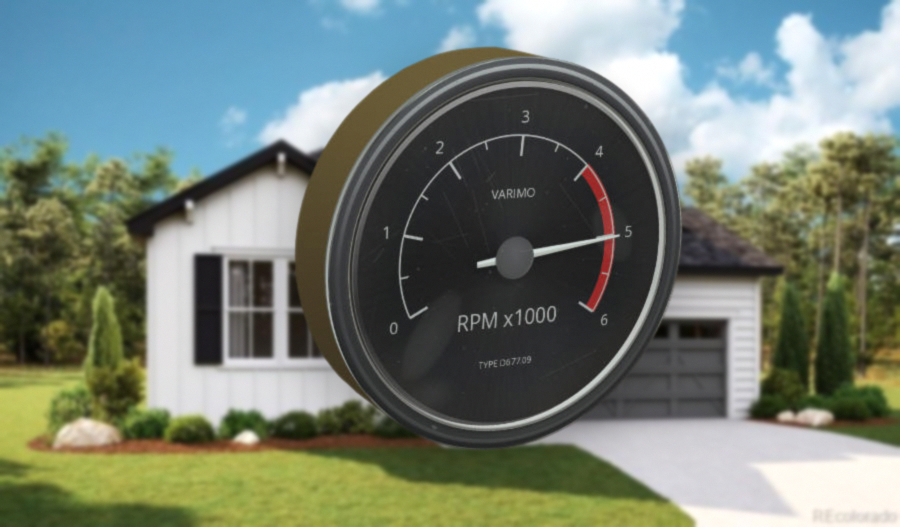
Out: value=5000 unit=rpm
